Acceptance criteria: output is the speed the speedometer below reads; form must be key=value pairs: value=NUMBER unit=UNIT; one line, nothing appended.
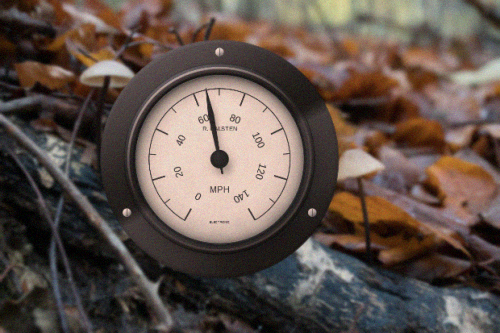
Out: value=65 unit=mph
